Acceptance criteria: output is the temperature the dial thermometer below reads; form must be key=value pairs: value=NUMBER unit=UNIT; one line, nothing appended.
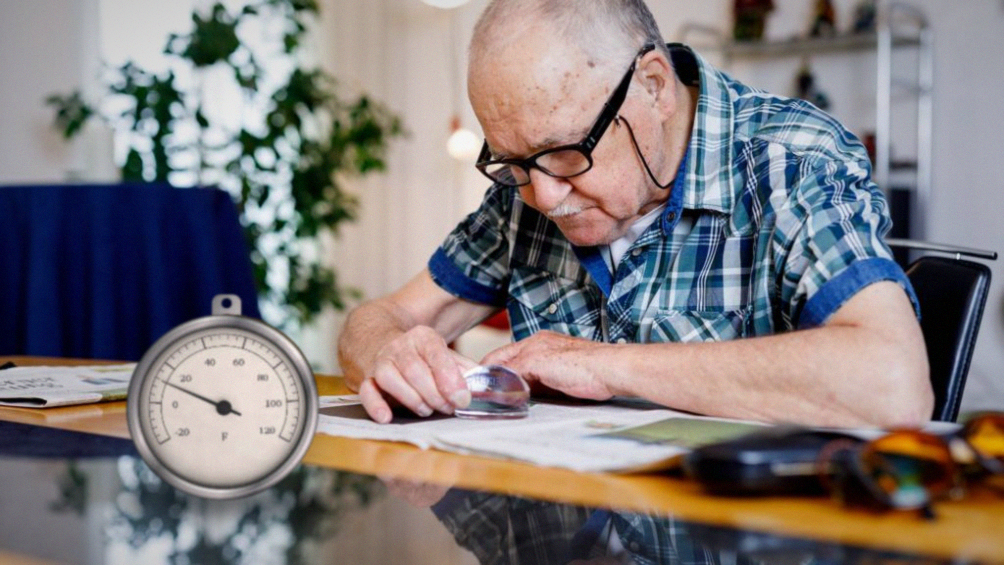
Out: value=12 unit=°F
